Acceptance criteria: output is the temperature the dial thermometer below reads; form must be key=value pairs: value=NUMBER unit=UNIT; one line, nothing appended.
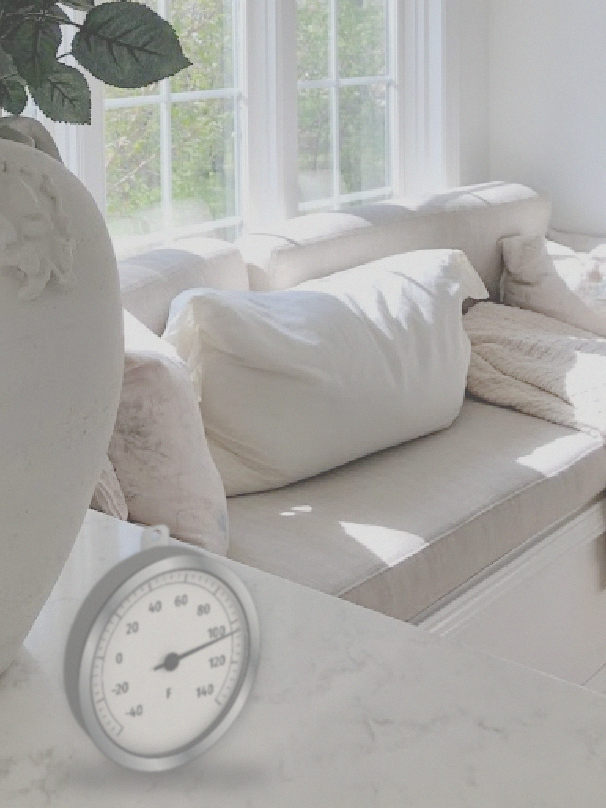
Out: value=104 unit=°F
